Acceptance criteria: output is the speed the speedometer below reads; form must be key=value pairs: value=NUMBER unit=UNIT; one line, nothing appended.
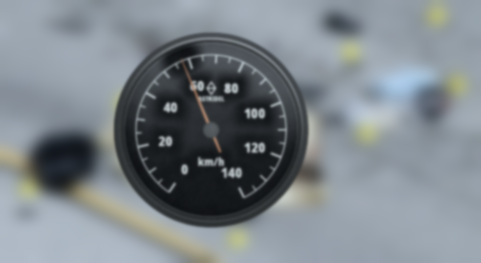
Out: value=57.5 unit=km/h
